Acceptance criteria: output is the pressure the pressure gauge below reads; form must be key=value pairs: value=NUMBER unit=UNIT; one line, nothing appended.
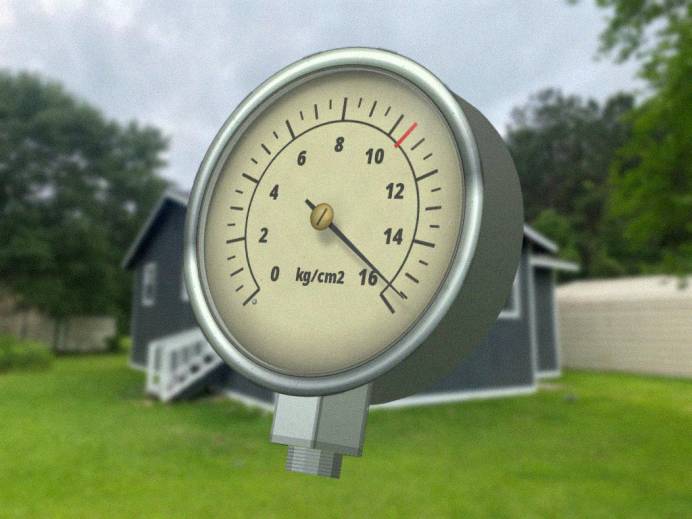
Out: value=15.5 unit=kg/cm²
